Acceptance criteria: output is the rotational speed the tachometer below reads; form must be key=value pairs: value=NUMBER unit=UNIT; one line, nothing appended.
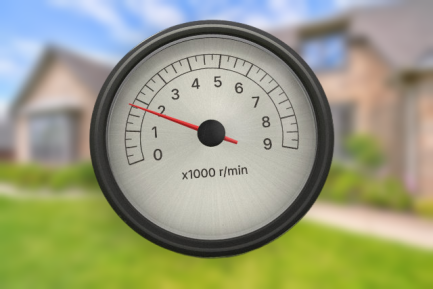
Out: value=1750 unit=rpm
